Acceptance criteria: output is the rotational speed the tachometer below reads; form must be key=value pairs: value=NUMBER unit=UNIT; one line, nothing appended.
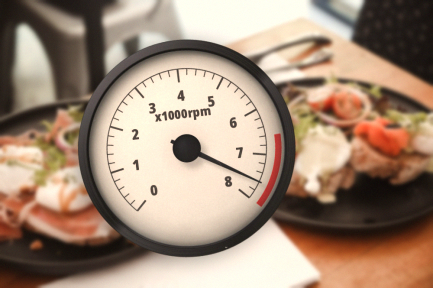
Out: value=7600 unit=rpm
